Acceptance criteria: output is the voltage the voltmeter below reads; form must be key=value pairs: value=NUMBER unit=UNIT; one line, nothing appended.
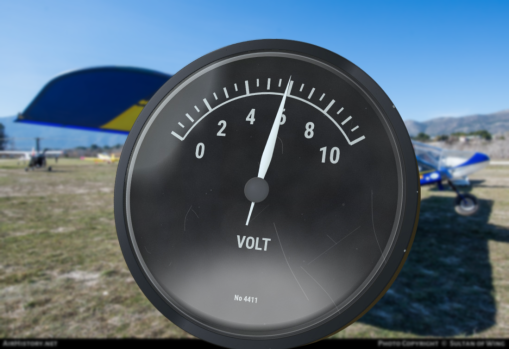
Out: value=6 unit=V
